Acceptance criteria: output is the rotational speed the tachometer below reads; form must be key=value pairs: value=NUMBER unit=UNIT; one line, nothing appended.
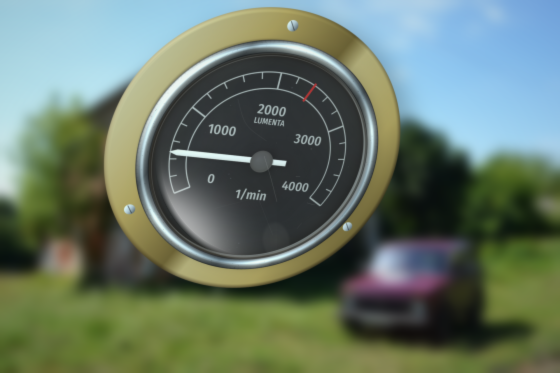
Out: value=500 unit=rpm
